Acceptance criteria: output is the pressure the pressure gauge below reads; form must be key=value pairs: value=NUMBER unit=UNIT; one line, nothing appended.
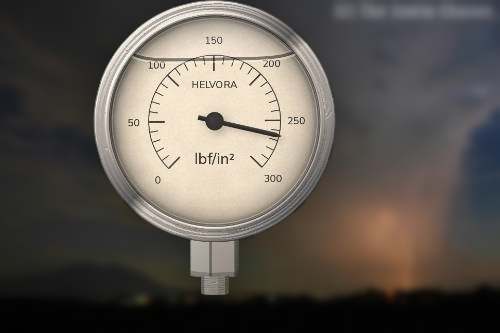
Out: value=265 unit=psi
